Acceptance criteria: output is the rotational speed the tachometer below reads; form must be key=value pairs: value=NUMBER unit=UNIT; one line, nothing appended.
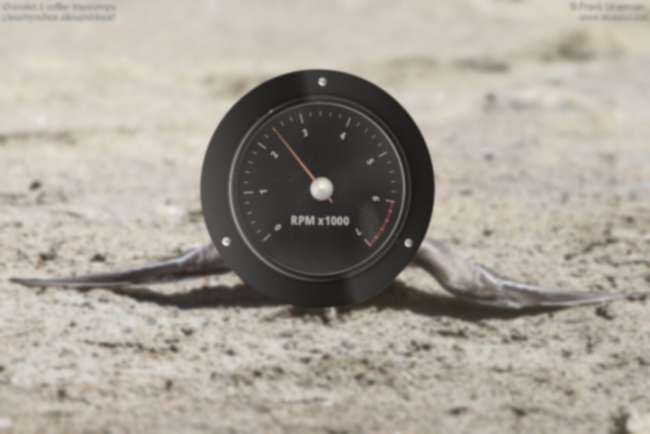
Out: value=2400 unit=rpm
